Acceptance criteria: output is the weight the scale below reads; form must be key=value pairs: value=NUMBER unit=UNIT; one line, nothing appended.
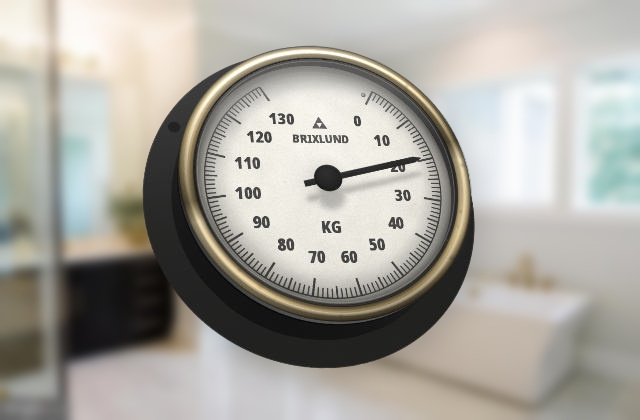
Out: value=20 unit=kg
